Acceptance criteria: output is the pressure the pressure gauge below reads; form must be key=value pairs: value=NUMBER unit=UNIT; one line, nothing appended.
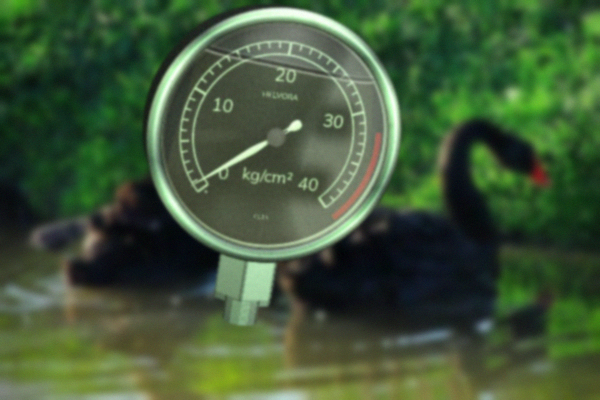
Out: value=1 unit=kg/cm²
